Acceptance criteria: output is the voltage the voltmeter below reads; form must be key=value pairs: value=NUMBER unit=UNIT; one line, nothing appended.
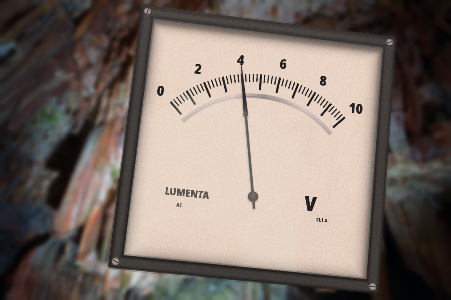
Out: value=4 unit=V
